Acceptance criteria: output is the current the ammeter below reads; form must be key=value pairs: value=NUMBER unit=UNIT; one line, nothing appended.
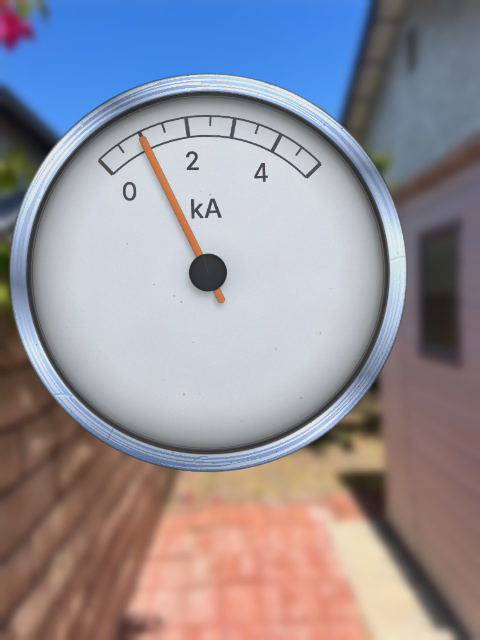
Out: value=1 unit=kA
